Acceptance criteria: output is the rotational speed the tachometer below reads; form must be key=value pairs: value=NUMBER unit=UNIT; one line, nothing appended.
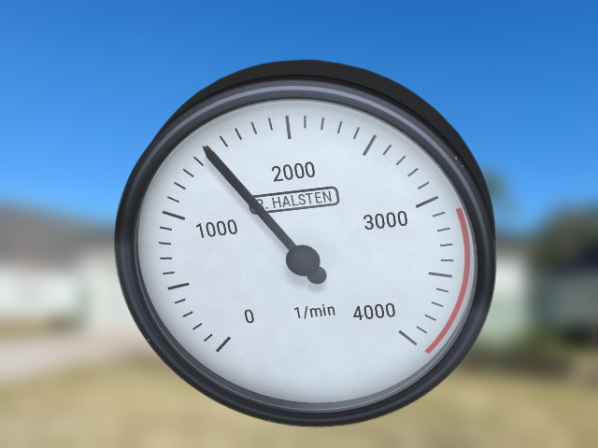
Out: value=1500 unit=rpm
